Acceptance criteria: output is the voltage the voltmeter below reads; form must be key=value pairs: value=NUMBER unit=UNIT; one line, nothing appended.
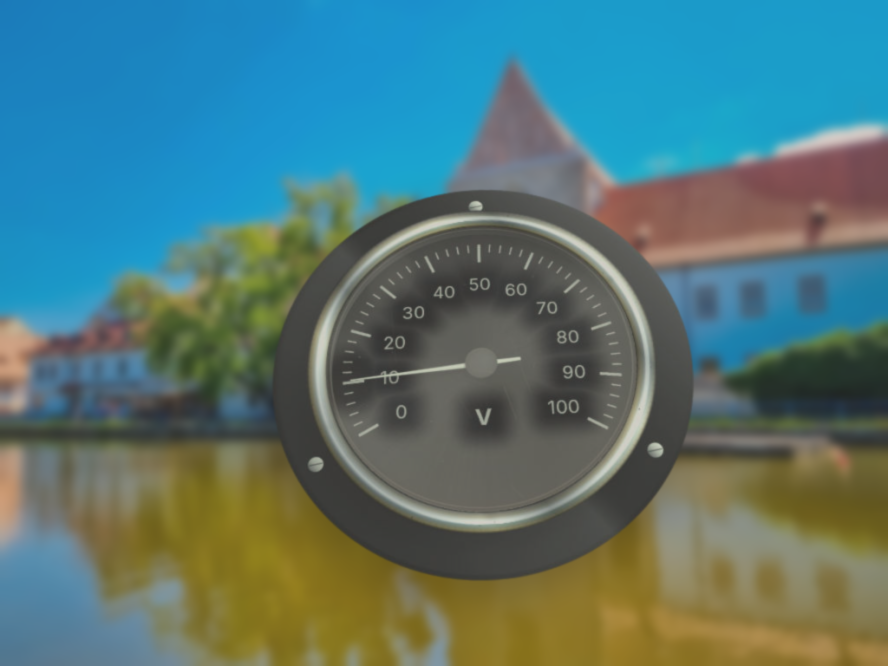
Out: value=10 unit=V
